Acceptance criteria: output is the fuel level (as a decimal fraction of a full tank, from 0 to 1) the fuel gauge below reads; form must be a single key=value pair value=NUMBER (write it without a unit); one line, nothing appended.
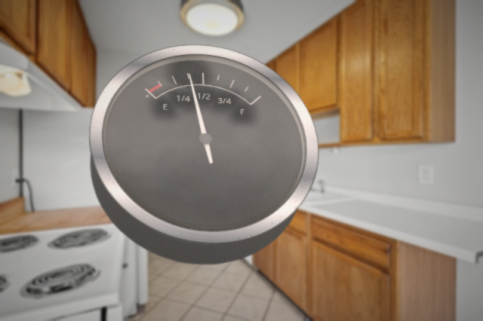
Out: value=0.375
